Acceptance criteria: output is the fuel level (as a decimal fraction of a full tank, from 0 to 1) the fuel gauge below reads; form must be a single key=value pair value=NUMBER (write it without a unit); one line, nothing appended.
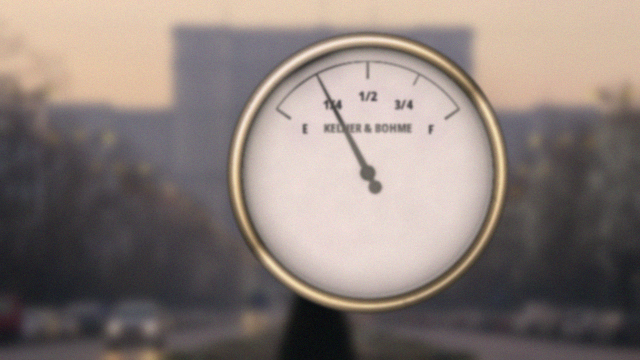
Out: value=0.25
